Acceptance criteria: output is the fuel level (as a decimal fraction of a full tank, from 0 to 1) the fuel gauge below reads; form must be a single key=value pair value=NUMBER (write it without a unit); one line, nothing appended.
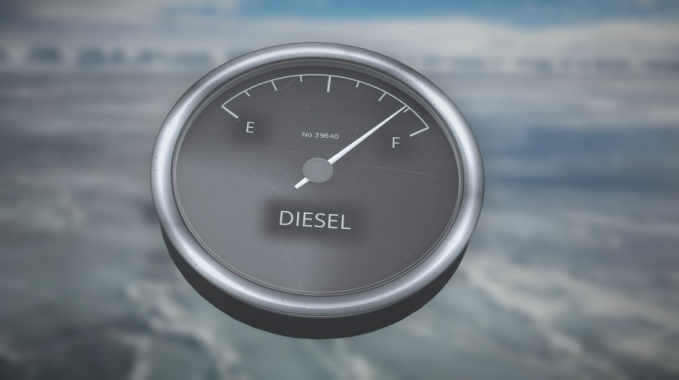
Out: value=0.875
